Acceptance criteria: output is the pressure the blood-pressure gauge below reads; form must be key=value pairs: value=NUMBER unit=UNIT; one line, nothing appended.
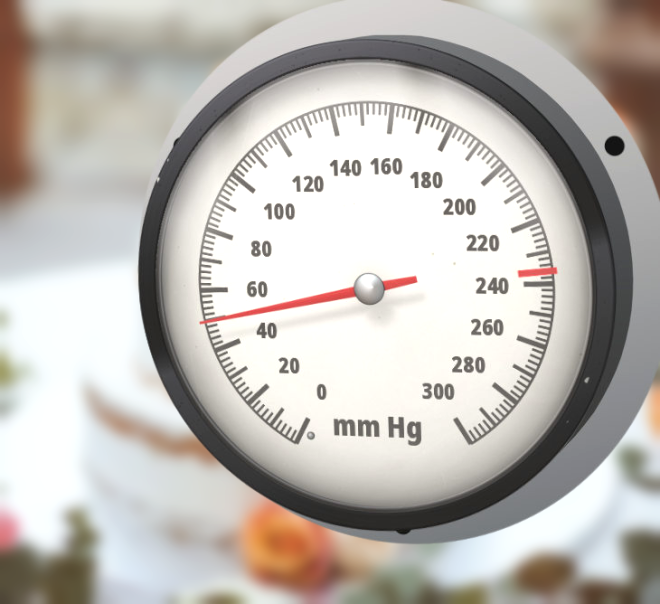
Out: value=50 unit=mmHg
